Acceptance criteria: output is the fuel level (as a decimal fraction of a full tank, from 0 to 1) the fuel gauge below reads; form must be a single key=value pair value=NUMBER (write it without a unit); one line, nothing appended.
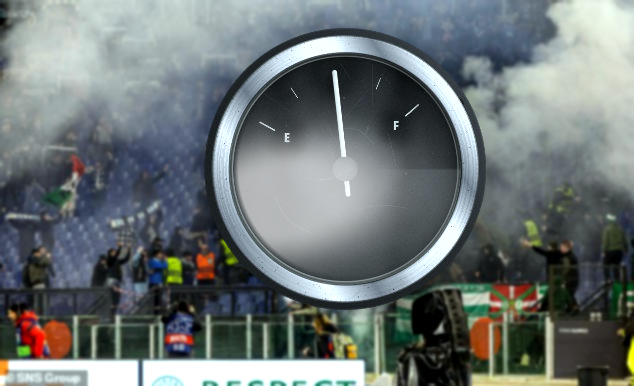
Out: value=0.5
